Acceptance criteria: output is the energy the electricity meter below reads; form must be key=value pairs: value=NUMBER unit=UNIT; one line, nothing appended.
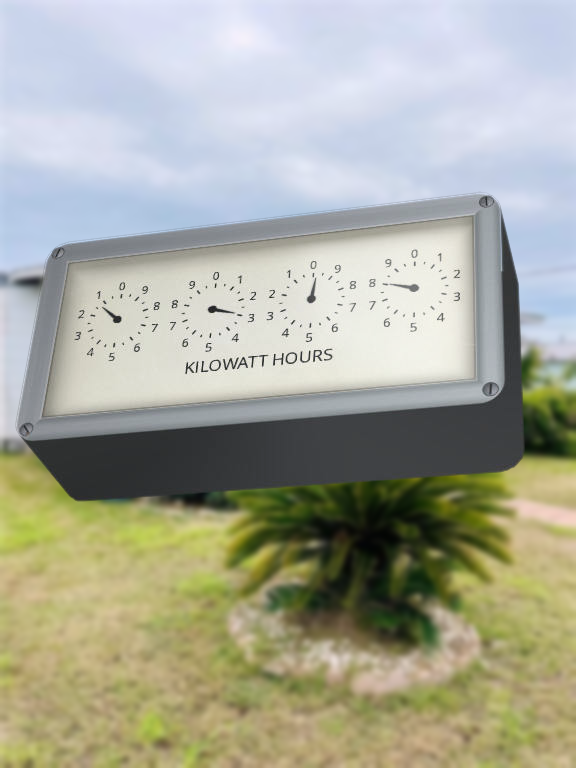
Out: value=1298 unit=kWh
